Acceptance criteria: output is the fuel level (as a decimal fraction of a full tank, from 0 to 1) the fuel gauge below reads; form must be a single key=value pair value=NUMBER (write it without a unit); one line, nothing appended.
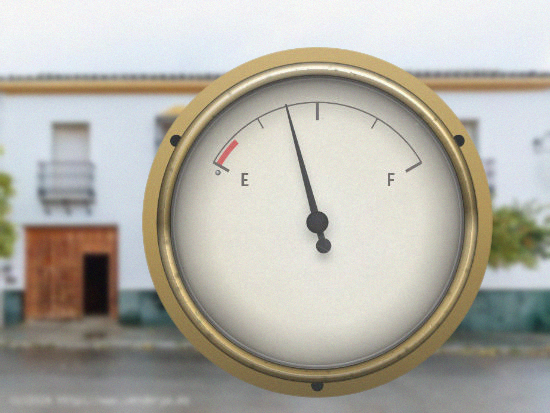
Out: value=0.375
